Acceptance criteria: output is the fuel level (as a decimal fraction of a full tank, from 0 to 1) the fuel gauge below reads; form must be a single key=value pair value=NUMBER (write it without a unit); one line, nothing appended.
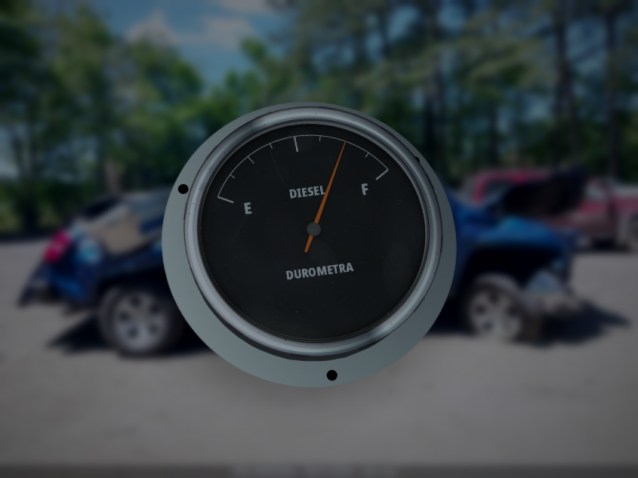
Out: value=0.75
